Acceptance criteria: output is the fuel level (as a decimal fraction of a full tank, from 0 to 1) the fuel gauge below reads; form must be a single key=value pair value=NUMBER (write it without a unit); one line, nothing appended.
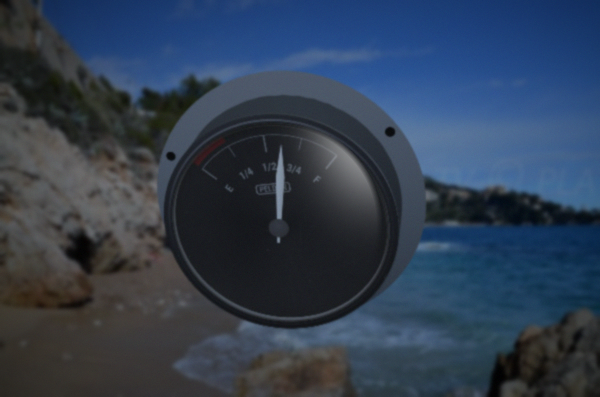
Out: value=0.625
